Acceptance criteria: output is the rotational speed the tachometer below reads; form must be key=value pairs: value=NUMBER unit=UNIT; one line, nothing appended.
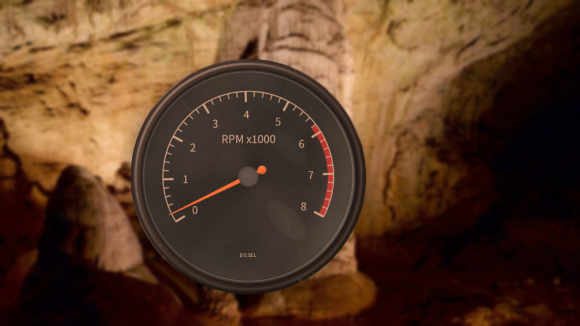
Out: value=200 unit=rpm
